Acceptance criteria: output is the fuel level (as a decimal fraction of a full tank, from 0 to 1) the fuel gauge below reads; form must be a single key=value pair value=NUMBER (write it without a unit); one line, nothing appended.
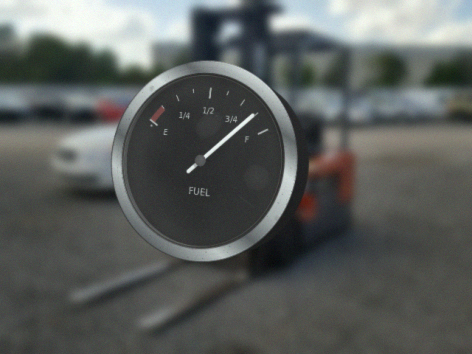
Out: value=0.875
